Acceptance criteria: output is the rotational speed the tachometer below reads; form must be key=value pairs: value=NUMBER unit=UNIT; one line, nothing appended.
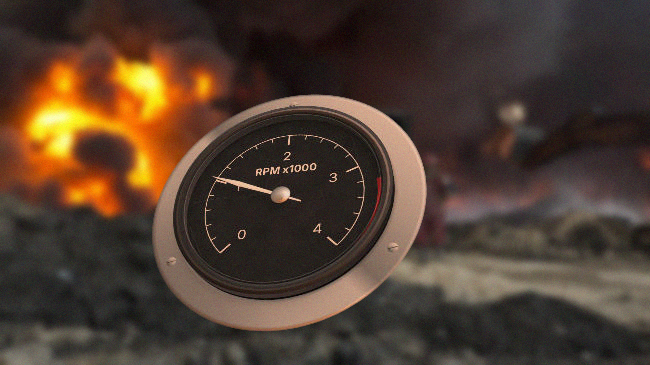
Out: value=1000 unit=rpm
